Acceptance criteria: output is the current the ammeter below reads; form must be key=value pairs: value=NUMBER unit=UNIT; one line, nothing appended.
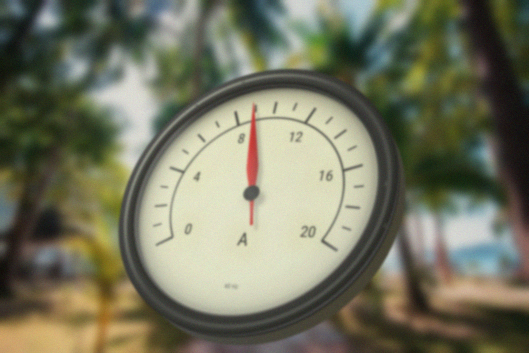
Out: value=9 unit=A
